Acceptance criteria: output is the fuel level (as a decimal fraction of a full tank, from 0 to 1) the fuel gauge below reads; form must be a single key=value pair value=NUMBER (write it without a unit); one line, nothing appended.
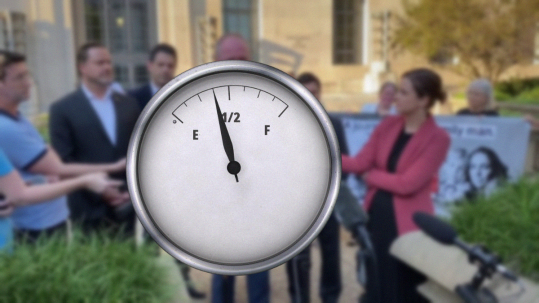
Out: value=0.375
